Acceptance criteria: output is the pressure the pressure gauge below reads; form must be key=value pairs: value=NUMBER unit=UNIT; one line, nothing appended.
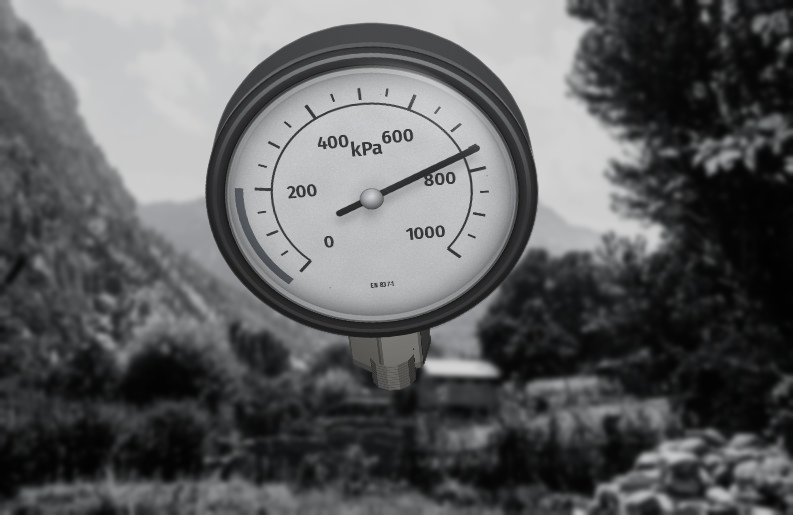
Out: value=750 unit=kPa
